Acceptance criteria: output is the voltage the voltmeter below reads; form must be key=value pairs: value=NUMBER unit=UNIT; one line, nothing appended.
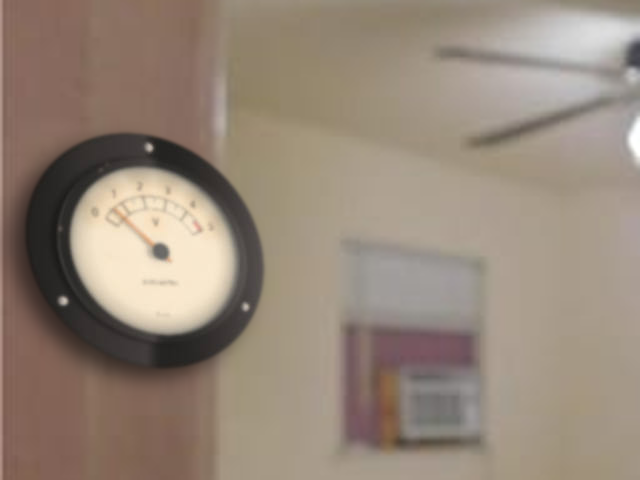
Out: value=0.5 unit=V
